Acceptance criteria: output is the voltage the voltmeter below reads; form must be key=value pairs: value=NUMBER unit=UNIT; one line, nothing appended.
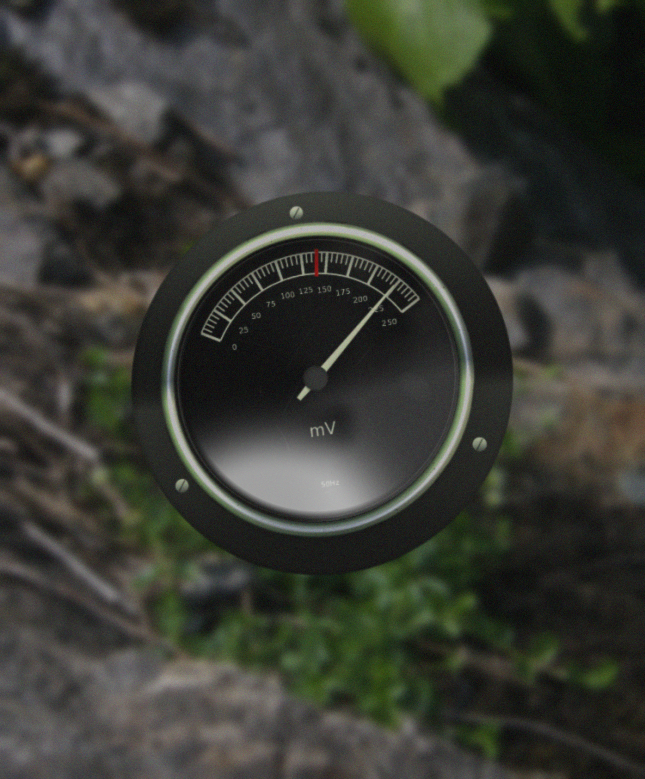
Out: value=225 unit=mV
